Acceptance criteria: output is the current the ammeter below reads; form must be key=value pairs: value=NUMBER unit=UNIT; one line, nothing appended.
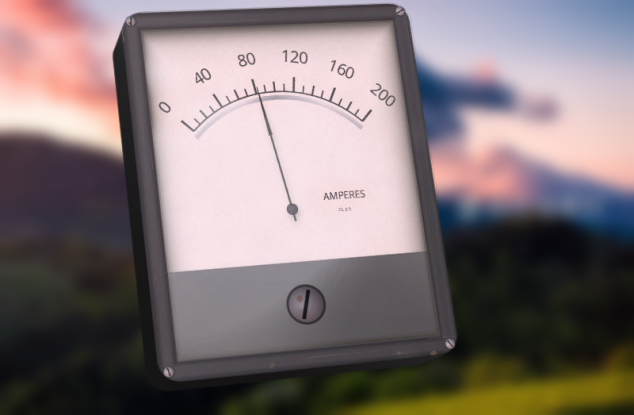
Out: value=80 unit=A
